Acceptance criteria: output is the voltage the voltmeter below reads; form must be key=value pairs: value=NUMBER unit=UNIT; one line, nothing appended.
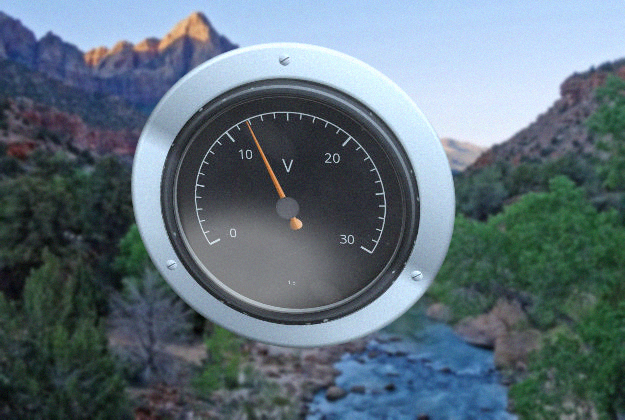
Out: value=12 unit=V
